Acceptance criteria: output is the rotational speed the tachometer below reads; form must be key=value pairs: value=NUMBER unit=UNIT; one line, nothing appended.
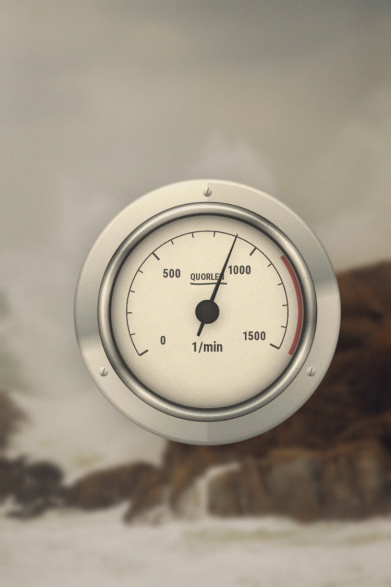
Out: value=900 unit=rpm
